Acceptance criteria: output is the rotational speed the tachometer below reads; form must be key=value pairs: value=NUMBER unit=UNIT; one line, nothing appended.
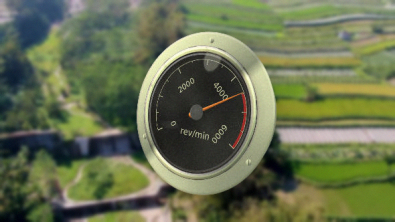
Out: value=4500 unit=rpm
